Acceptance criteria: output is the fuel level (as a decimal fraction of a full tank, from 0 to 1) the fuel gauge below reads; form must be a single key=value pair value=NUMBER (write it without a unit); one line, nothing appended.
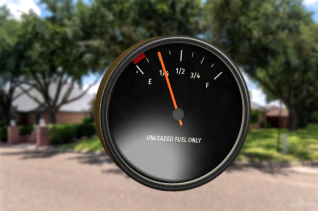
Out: value=0.25
